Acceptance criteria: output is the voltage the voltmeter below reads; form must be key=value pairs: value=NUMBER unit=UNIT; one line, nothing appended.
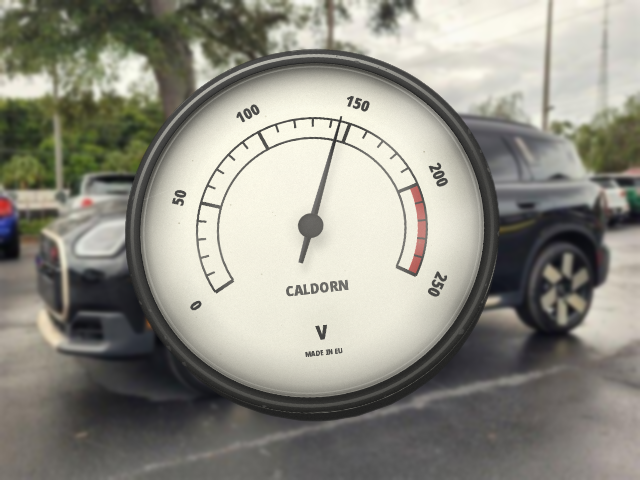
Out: value=145 unit=V
